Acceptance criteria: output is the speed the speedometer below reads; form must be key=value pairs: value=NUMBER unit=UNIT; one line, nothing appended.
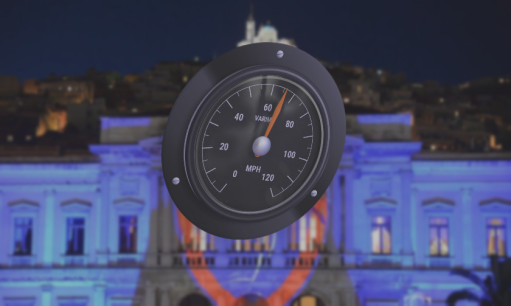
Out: value=65 unit=mph
